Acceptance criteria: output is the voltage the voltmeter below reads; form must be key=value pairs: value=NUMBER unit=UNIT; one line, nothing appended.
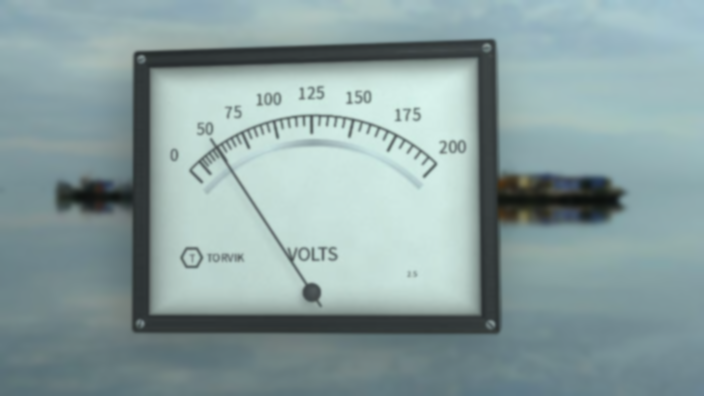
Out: value=50 unit=V
